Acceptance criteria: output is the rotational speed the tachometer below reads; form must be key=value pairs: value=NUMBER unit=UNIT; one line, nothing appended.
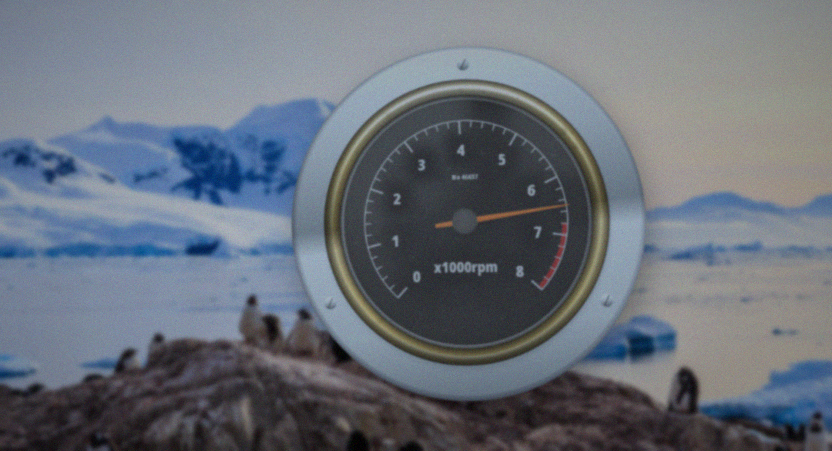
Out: value=6500 unit=rpm
